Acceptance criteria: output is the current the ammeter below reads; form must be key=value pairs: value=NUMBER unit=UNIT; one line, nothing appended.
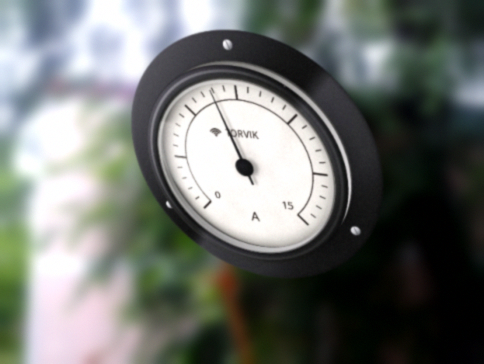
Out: value=6.5 unit=A
